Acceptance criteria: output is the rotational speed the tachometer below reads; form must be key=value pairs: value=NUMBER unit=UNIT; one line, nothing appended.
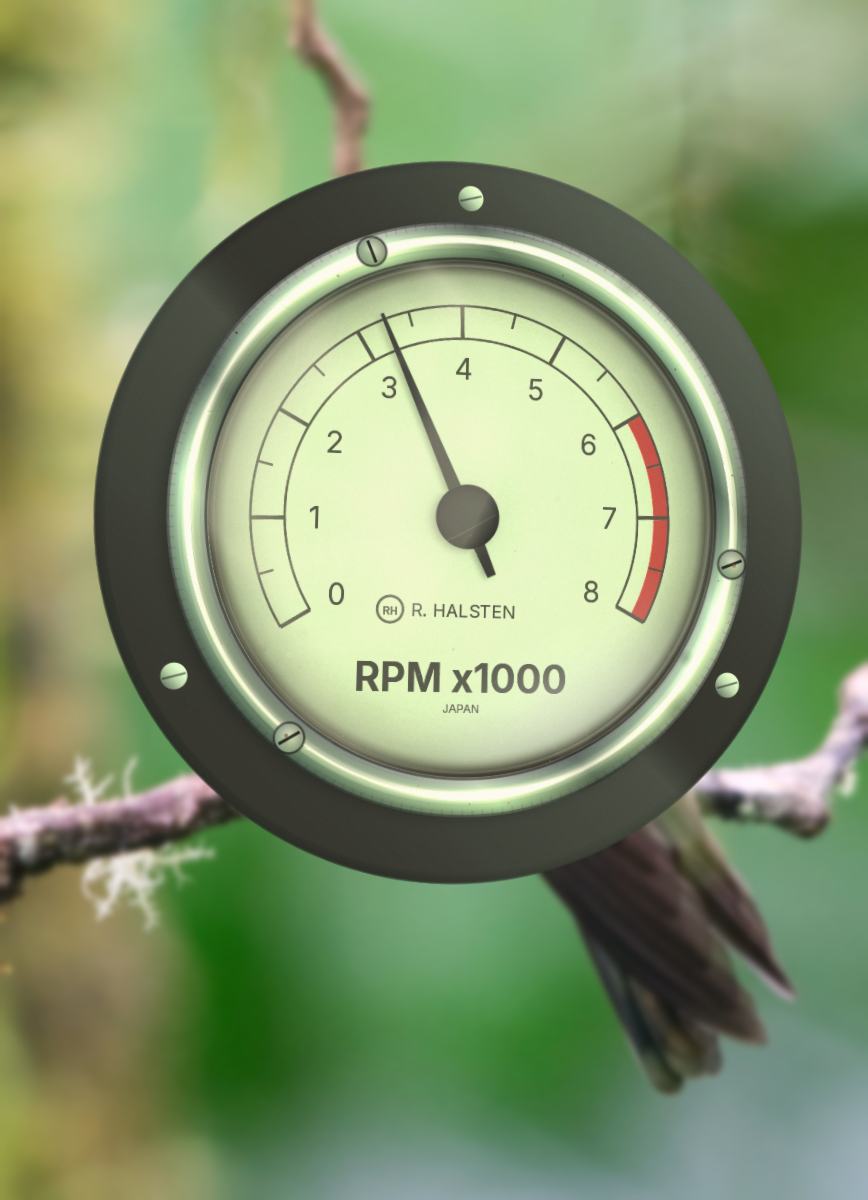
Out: value=3250 unit=rpm
